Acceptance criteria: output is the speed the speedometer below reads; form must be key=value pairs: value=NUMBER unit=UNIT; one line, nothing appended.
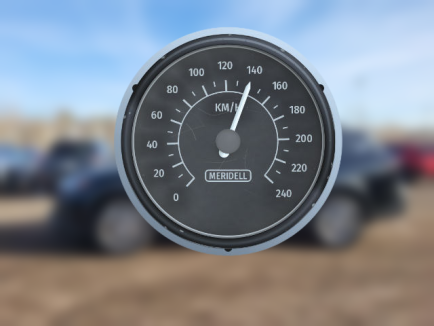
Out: value=140 unit=km/h
